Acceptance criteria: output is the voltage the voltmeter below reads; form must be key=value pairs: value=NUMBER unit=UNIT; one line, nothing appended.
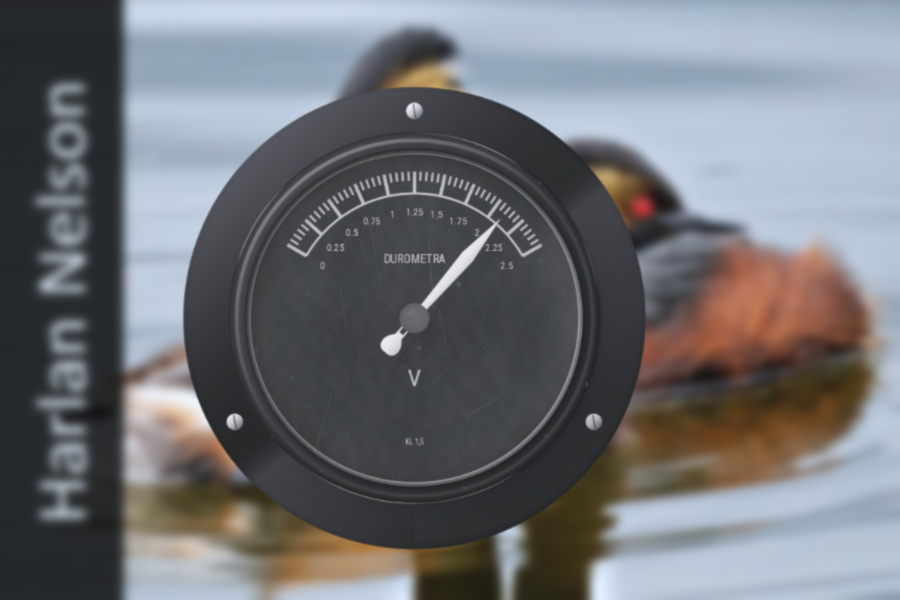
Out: value=2.1 unit=V
